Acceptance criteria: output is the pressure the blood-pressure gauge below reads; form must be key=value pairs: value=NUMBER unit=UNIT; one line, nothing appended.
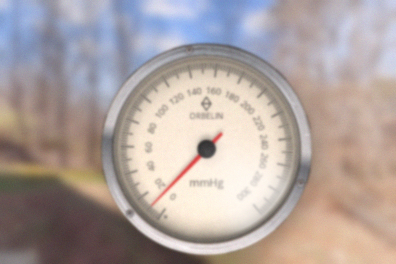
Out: value=10 unit=mmHg
